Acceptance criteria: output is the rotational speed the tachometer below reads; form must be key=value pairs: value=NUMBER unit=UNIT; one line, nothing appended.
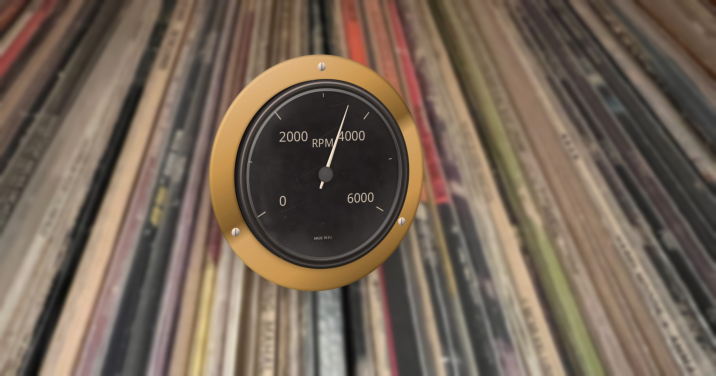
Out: value=3500 unit=rpm
